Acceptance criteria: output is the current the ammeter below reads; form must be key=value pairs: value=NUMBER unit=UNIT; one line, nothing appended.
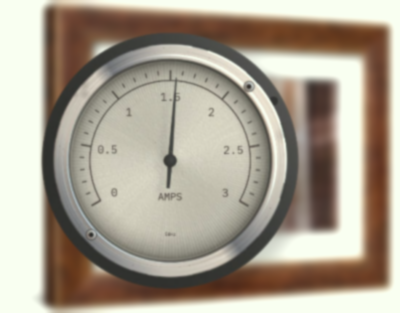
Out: value=1.55 unit=A
